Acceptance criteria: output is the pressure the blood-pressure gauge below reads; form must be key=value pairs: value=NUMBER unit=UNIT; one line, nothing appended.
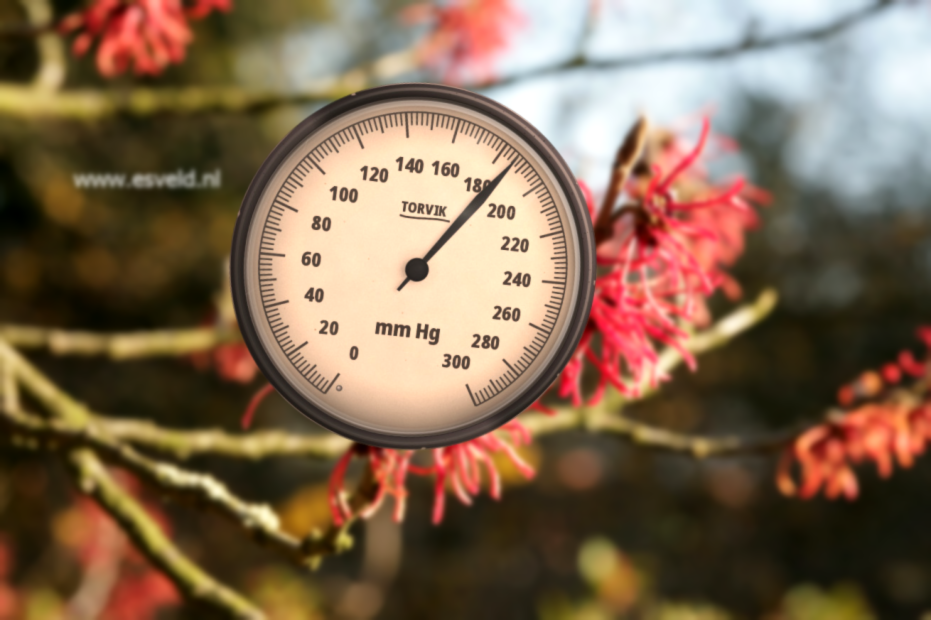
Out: value=186 unit=mmHg
